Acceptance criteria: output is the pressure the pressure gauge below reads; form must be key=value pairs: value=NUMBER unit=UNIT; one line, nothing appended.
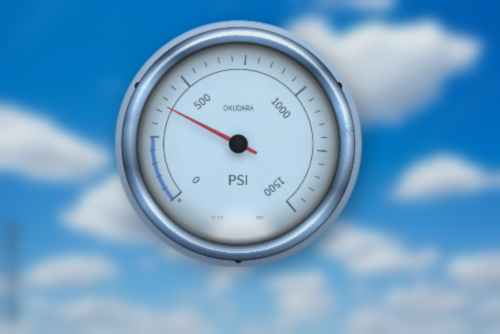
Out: value=375 unit=psi
